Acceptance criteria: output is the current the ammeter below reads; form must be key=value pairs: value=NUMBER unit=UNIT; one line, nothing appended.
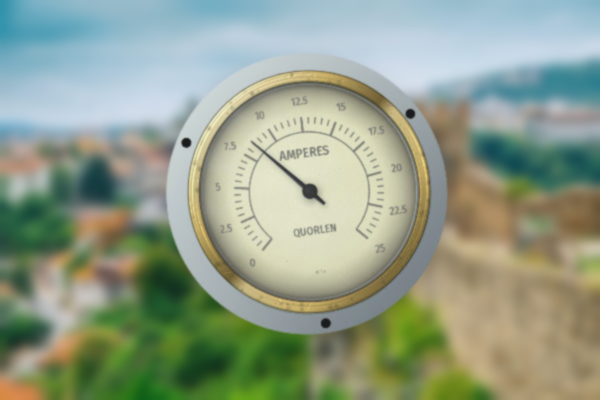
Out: value=8.5 unit=A
